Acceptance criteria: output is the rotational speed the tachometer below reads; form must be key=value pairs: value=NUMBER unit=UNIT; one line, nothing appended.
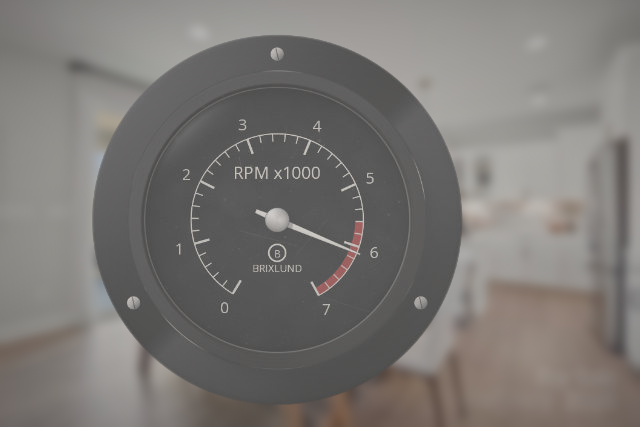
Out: value=6100 unit=rpm
